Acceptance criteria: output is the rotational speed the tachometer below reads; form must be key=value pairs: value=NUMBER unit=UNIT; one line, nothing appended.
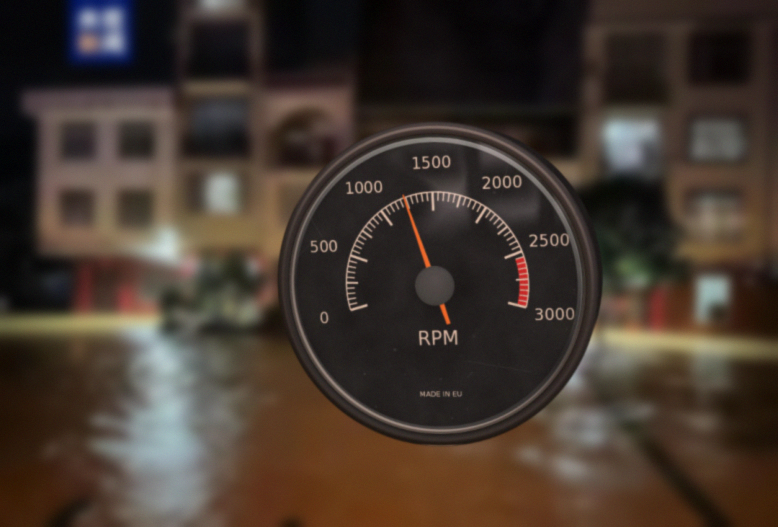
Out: value=1250 unit=rpm
